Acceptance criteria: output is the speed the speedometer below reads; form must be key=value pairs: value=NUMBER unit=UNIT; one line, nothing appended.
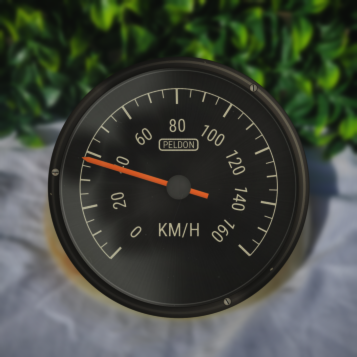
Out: value=37.5 unit=km/h
